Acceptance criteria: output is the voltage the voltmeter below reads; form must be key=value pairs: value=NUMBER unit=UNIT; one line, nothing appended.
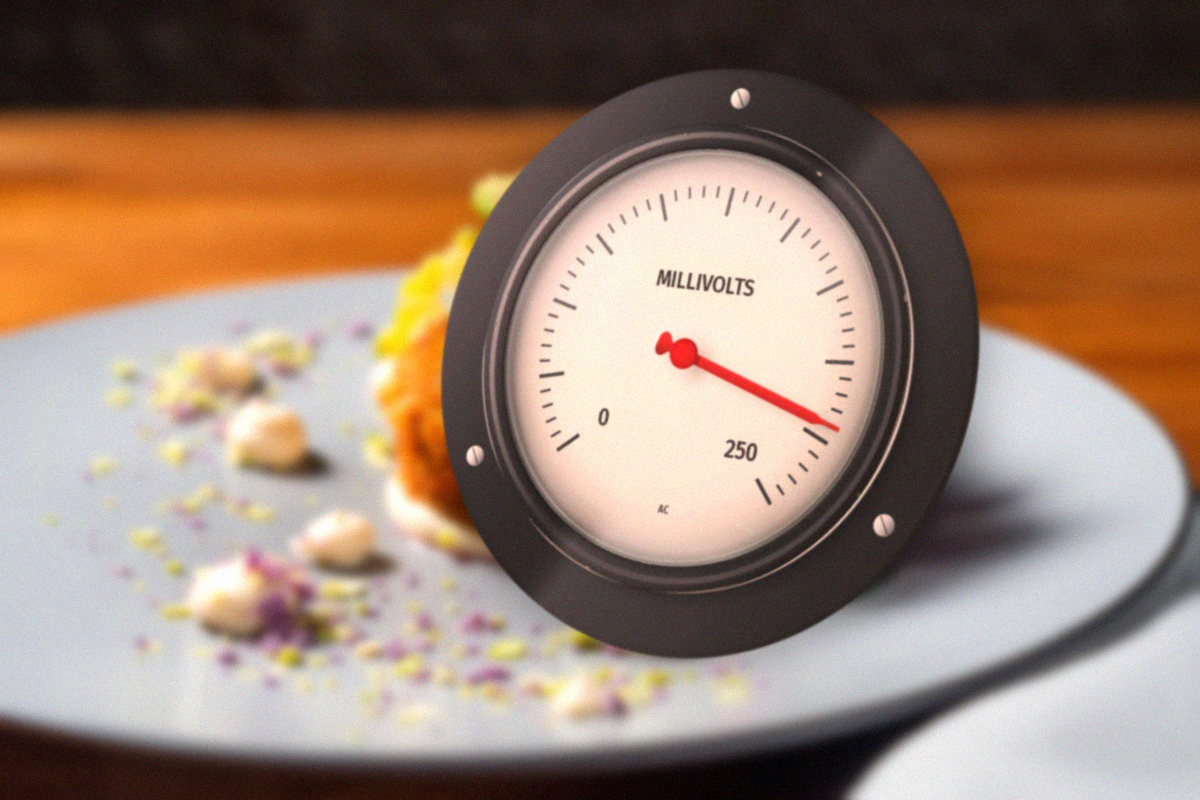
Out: value=220 unit=mV
